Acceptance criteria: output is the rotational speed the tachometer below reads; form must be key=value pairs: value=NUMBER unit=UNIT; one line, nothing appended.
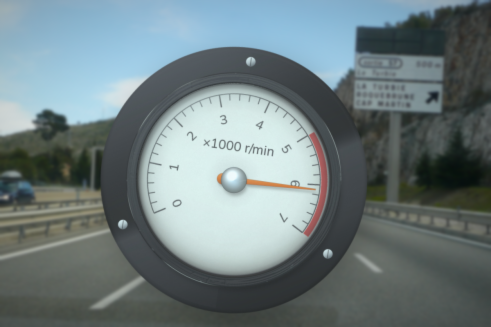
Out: value=6100 unit=rpm
